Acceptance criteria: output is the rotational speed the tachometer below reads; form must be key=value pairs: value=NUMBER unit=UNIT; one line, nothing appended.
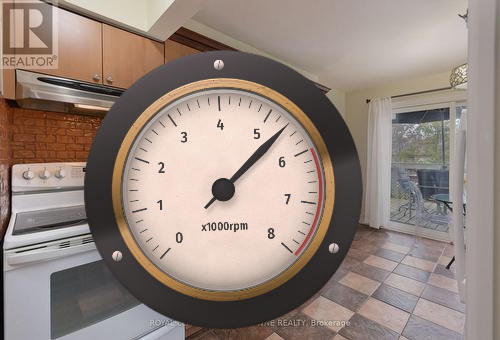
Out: value=5400 unit=rpm
